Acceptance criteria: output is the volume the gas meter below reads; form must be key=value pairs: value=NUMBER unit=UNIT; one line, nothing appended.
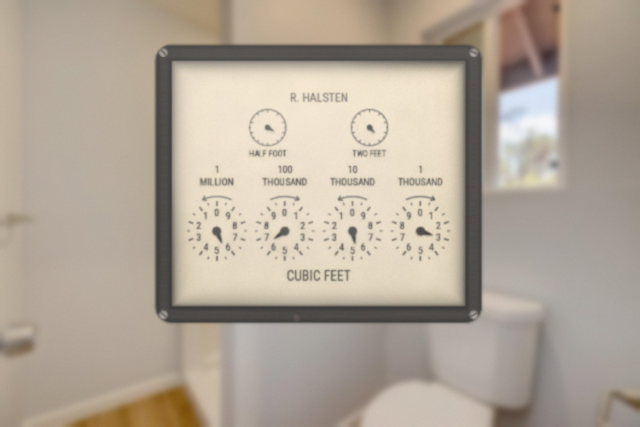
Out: value=565300 unit=ft³
